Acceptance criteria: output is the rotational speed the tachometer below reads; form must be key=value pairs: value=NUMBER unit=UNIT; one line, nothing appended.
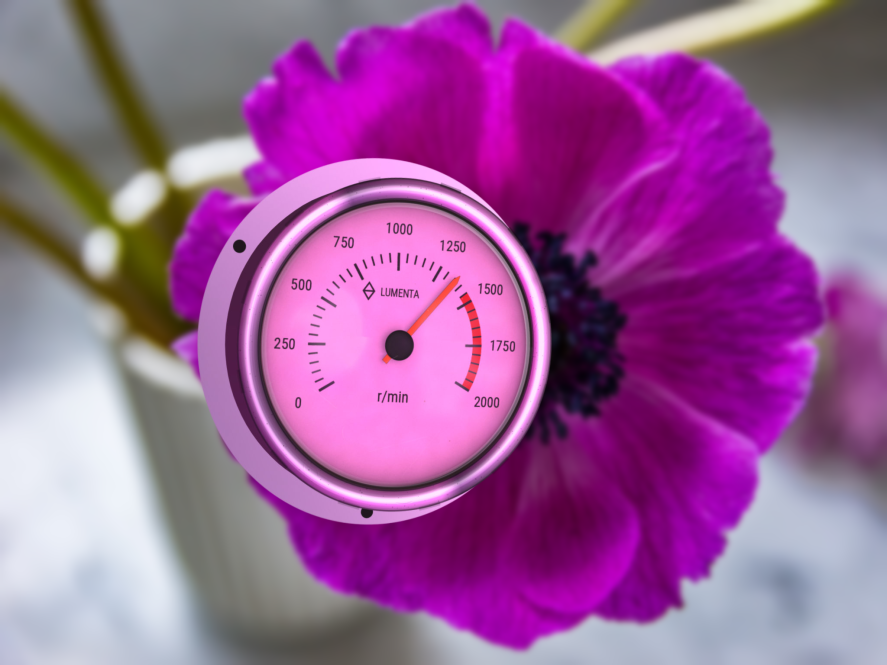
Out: value=1350 unit=rpm
